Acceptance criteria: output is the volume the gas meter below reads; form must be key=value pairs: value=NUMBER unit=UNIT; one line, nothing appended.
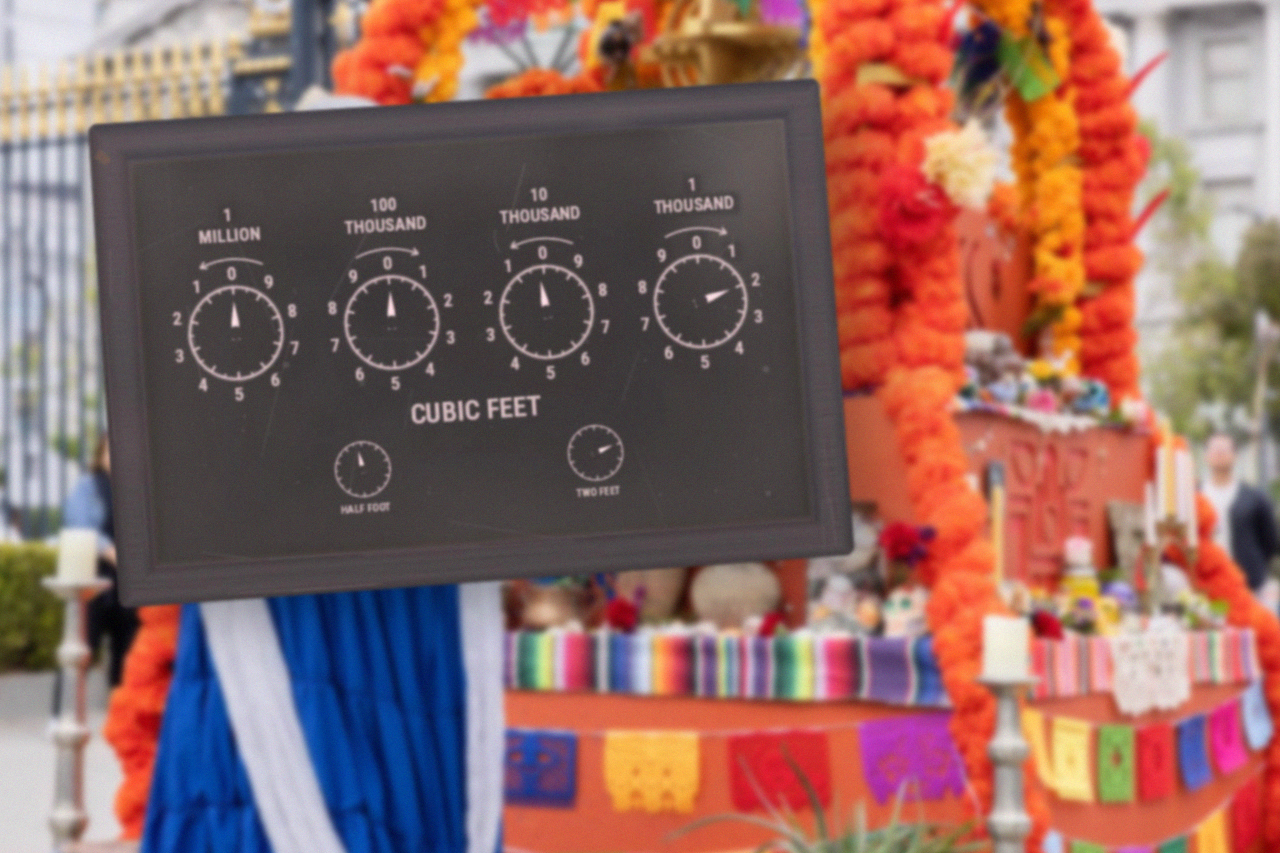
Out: value=200 unit=ft³
